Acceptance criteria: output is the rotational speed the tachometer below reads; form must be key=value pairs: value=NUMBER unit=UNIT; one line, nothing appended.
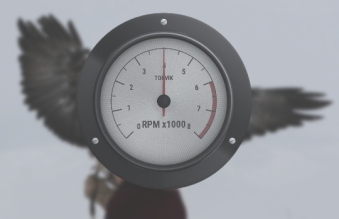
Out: value=4000 unit=rpm
